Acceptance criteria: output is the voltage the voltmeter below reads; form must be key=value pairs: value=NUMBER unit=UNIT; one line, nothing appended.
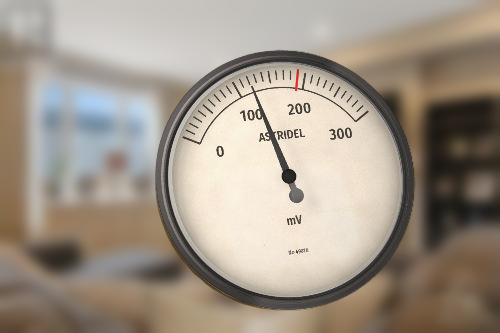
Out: value=120 unit=mV
